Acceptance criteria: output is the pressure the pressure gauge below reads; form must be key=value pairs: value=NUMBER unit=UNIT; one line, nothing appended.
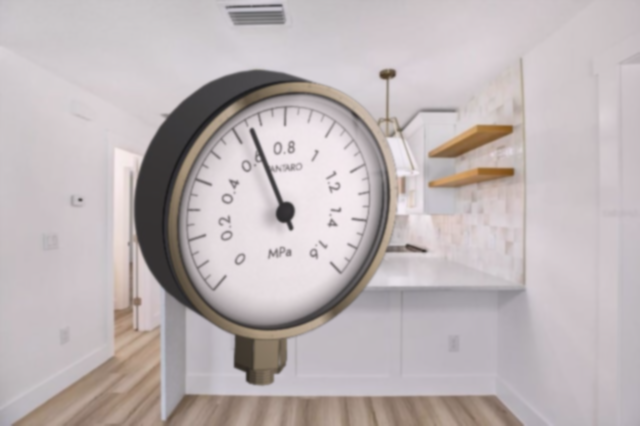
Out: value=0.65 unit=MPa
